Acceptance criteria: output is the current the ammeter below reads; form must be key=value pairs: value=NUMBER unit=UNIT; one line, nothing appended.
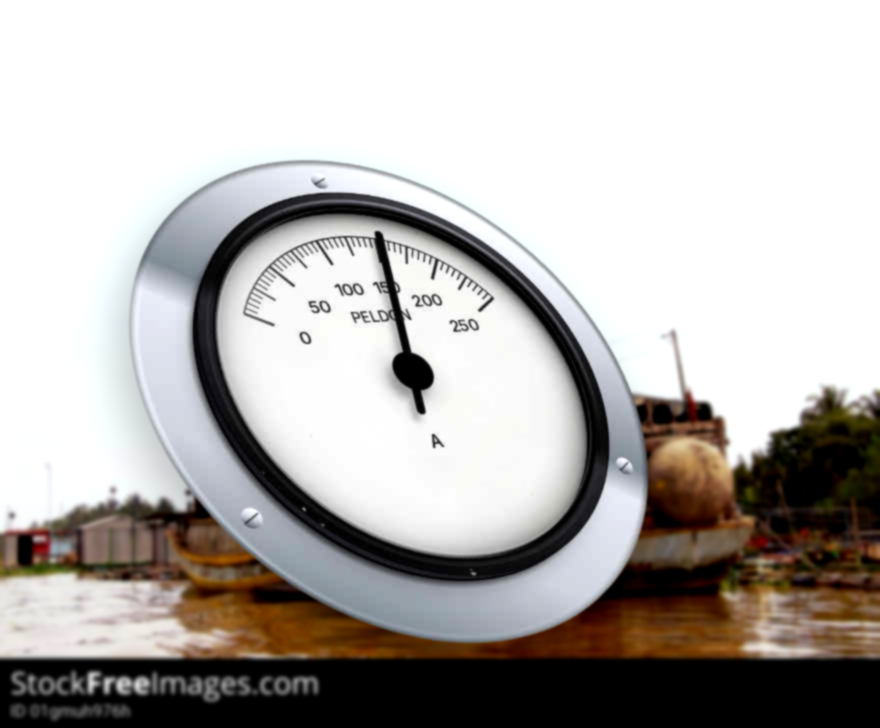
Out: value=150 unit=A
